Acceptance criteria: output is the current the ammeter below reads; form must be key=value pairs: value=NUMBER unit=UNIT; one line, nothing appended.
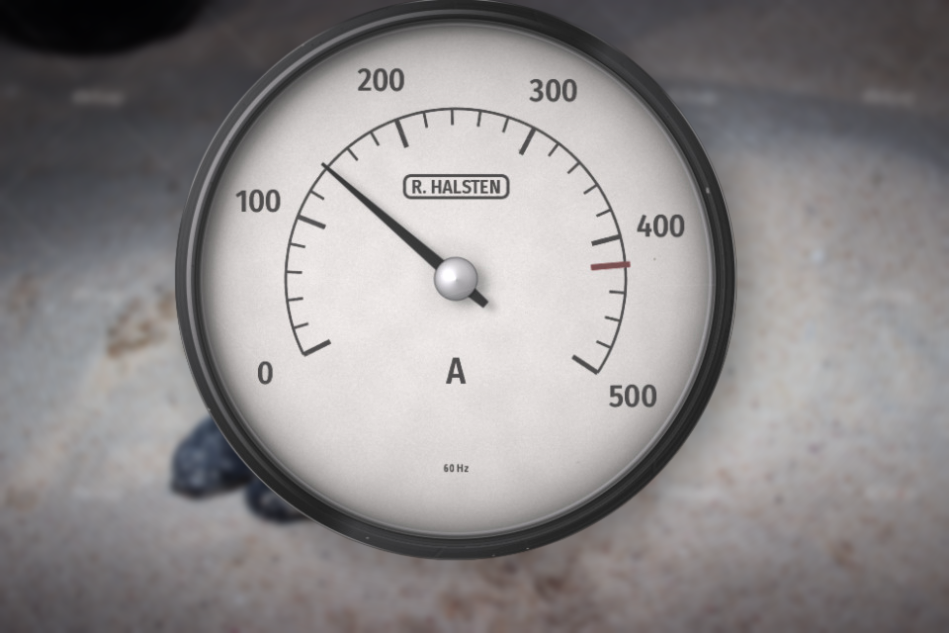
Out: value=140 unit=A
